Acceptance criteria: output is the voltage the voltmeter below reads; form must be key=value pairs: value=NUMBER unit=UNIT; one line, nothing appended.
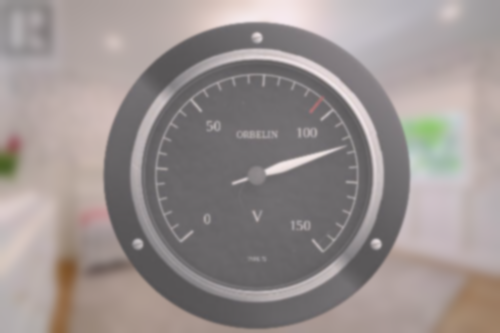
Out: value=112.5 unit=V
